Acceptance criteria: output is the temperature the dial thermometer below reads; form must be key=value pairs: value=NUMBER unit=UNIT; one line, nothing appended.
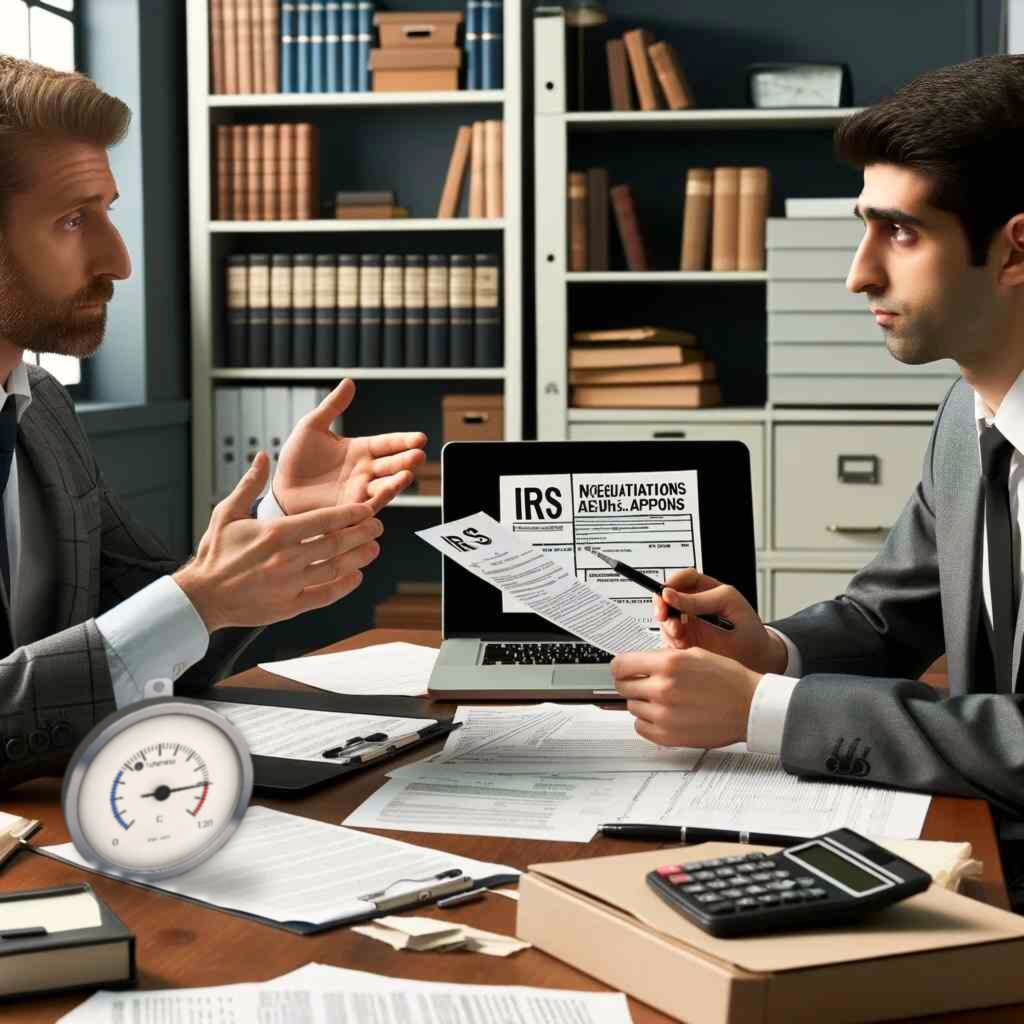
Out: value=100 unit=°C
